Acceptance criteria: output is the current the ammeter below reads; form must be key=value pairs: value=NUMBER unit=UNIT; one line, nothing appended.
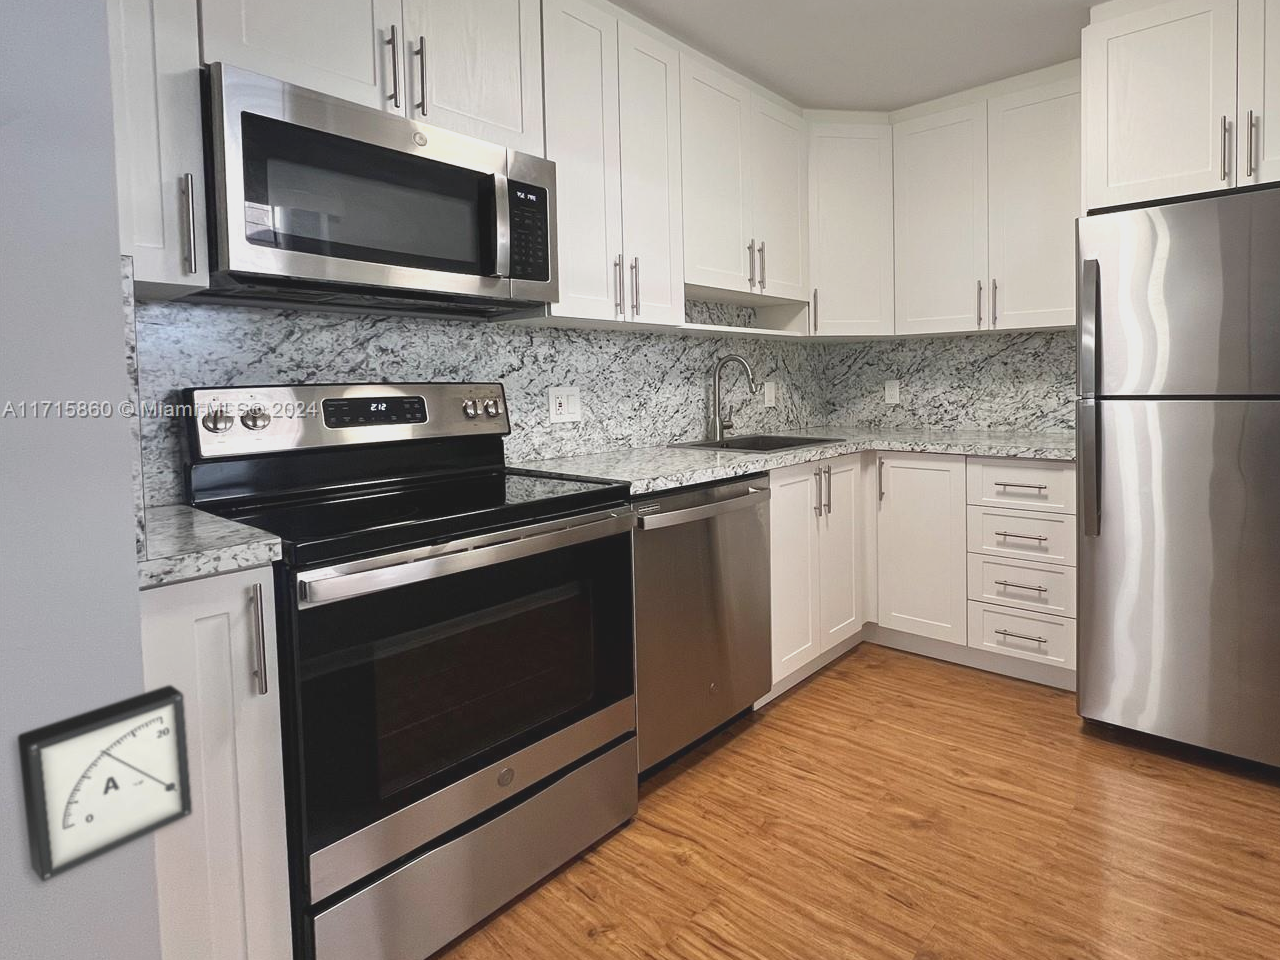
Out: value=12 unit=A
